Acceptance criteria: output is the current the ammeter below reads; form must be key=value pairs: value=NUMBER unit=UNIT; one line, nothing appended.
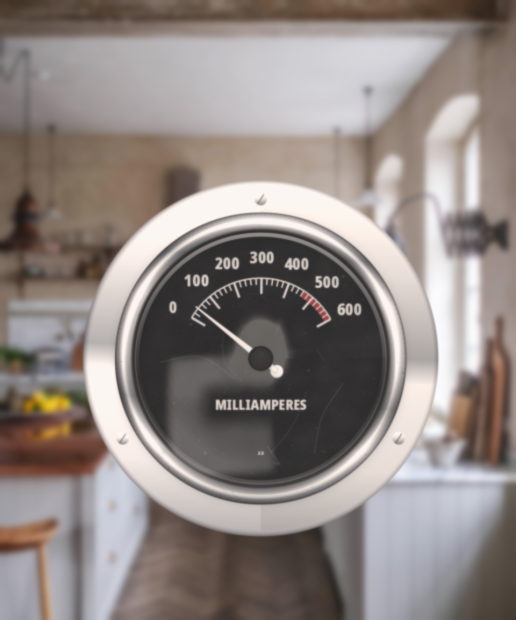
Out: value=40 unit=mA
